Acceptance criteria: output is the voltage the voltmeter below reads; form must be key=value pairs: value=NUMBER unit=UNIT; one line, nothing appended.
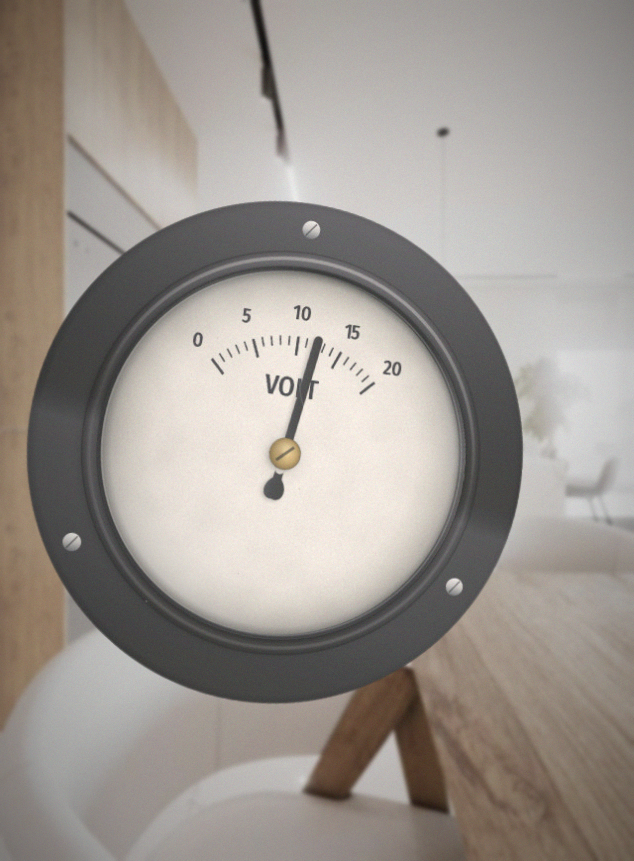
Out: value=12 unit=V
